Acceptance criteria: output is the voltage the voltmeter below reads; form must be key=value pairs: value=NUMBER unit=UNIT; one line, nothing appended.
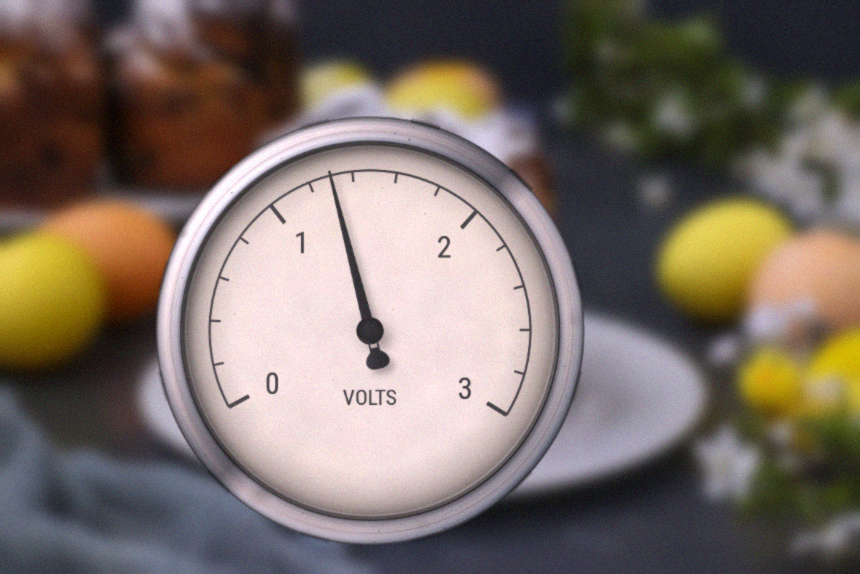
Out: value=1.3 unit=V
